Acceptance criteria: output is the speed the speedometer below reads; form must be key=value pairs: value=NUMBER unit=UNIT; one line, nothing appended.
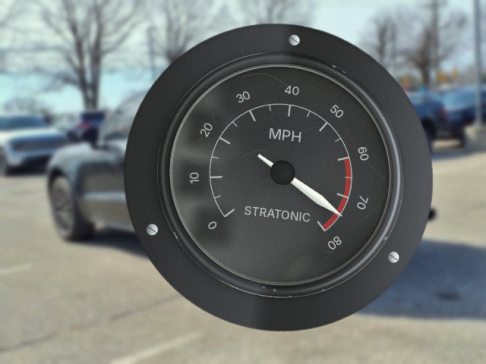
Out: value=75 unit=mph
